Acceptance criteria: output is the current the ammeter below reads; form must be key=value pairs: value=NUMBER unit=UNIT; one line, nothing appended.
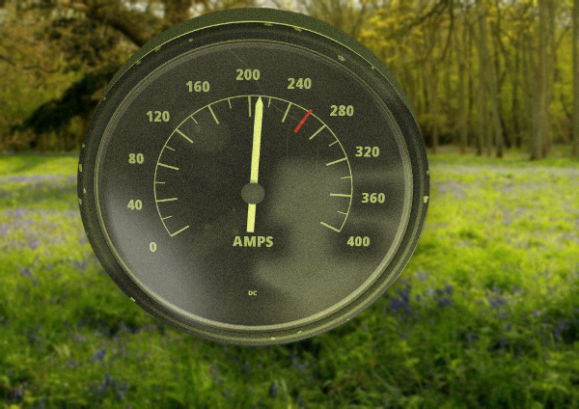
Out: value=210 unit=A
